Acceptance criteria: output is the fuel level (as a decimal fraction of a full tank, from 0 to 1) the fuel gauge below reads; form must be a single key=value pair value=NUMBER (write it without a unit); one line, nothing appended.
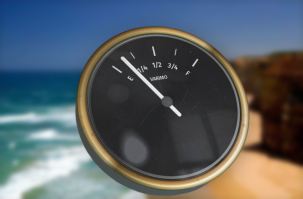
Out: value=0.125
